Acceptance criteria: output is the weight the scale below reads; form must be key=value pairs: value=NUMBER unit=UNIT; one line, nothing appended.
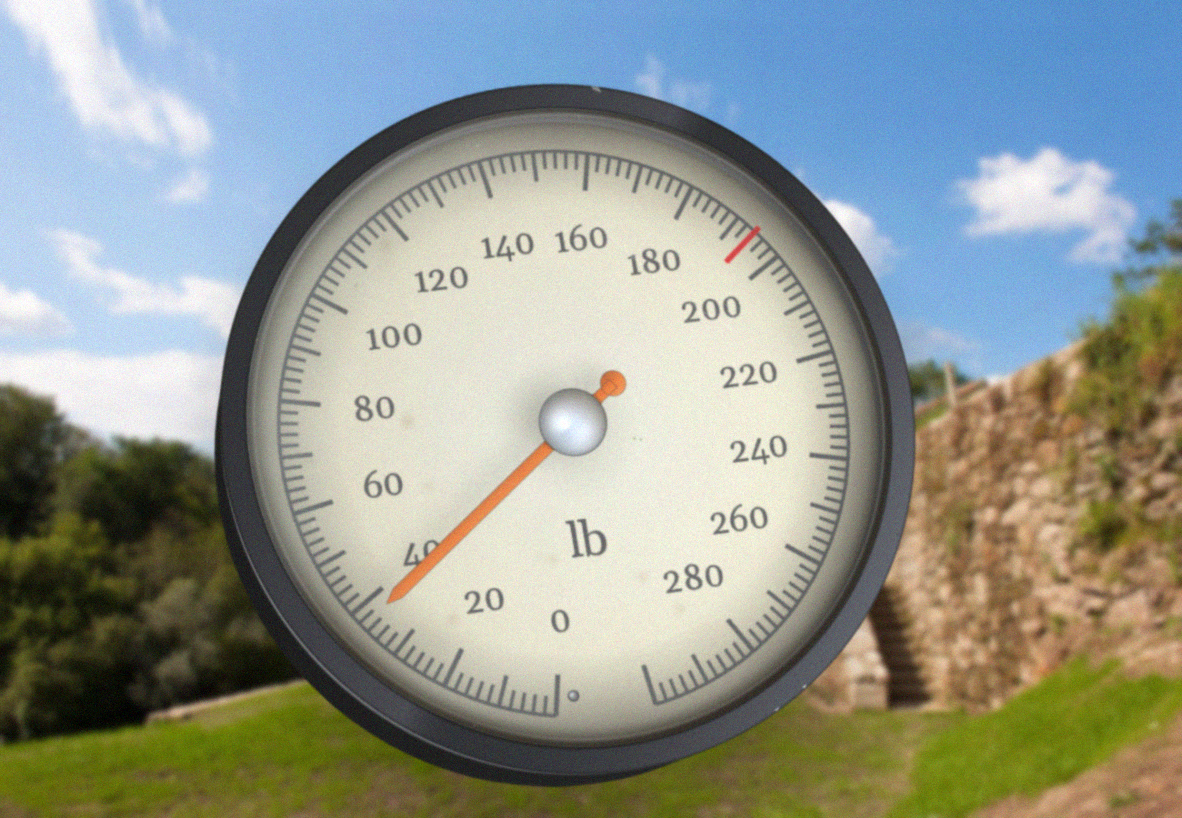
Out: value=37 unit=lb
